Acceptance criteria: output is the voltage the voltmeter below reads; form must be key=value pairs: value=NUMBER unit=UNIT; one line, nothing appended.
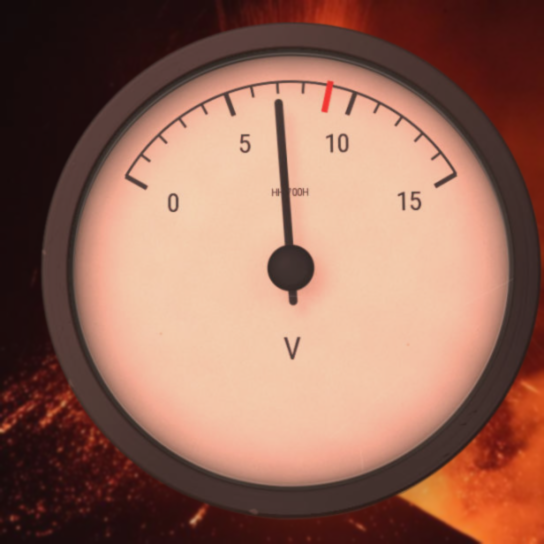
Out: value=7 unit=V
